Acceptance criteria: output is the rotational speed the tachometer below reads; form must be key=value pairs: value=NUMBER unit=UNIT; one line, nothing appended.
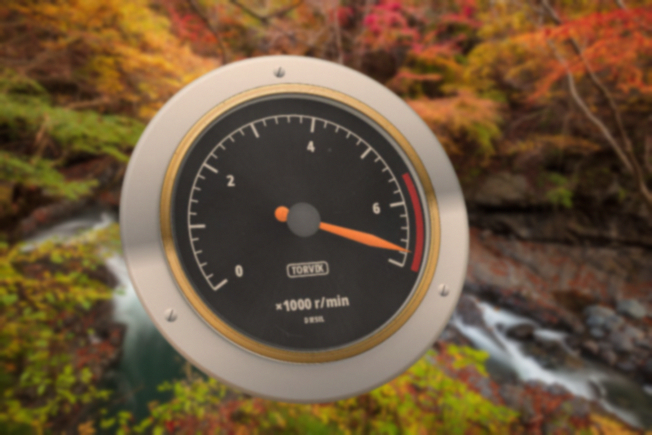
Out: value=6800 unit=rpm
